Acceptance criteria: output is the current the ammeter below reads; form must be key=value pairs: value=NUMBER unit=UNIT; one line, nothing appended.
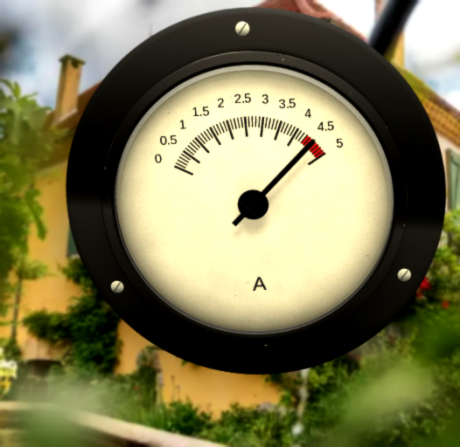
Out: value=4.5 unit=A
